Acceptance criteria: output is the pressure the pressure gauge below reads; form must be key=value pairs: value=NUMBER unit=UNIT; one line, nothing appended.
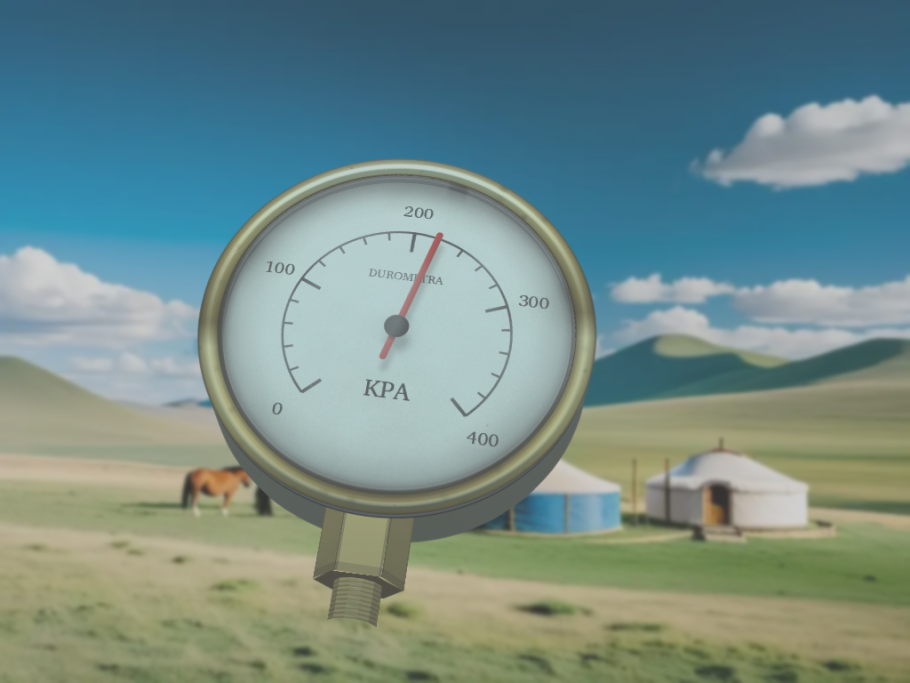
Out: value=220 unit=kPa
